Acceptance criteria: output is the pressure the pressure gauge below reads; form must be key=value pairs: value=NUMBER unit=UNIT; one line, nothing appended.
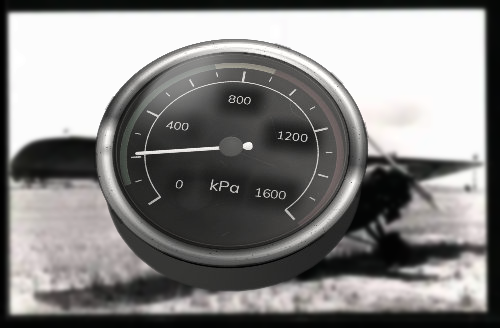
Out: value=200 unit=kPa
